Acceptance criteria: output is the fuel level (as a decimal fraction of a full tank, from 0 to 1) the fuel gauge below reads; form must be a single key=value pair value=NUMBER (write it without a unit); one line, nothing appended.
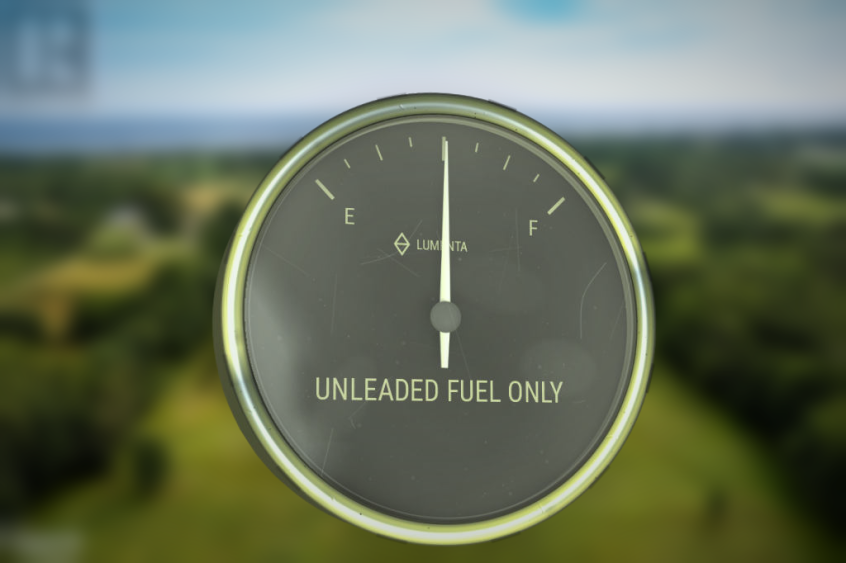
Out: value=0.5
